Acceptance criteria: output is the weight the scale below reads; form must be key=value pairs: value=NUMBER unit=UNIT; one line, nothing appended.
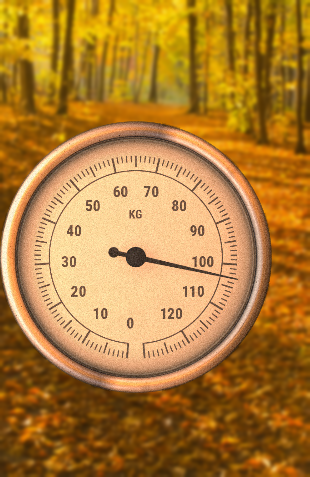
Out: value=103 unit=kg
